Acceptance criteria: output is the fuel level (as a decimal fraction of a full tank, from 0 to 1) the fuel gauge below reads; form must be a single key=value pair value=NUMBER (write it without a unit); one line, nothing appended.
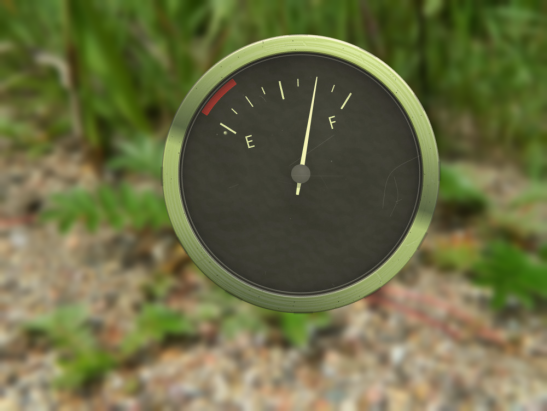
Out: value=0.75
